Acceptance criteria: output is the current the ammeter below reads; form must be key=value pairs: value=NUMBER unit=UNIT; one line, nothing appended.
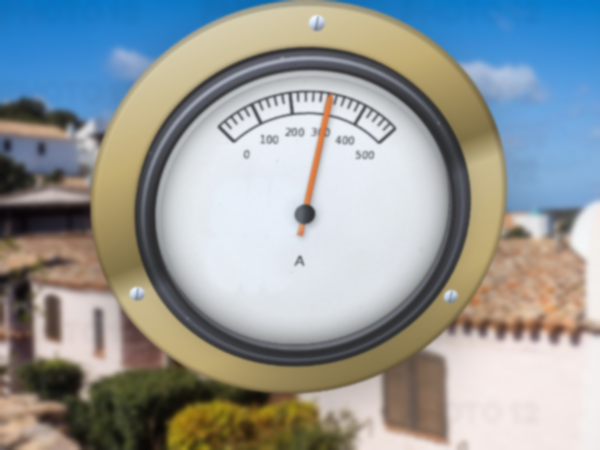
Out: value=300 unit=A
